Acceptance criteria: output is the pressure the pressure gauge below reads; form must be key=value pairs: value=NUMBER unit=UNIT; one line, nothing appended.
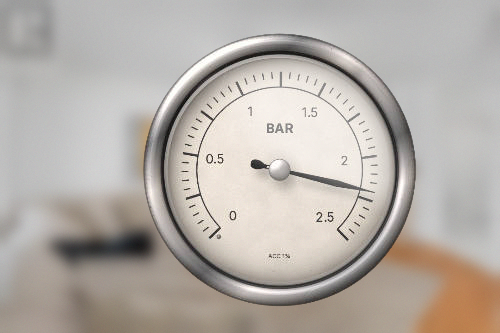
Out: value=2.2 unit=bar
